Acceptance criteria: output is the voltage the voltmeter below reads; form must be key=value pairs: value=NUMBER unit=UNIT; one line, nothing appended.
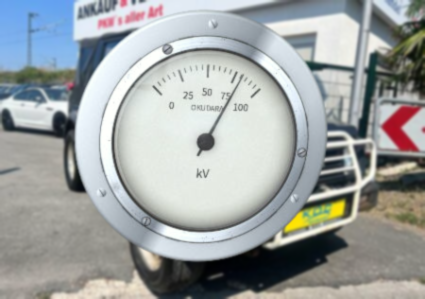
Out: value=80 unit=kV
